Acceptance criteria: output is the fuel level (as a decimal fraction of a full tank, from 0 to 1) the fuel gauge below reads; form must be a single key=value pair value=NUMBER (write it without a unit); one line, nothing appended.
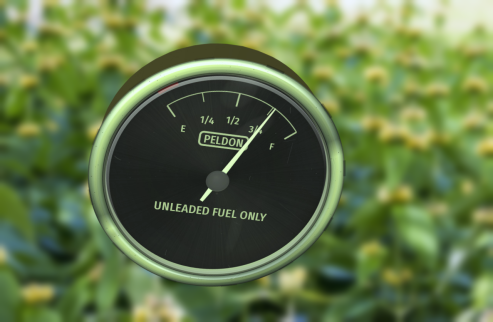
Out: value=0.75
